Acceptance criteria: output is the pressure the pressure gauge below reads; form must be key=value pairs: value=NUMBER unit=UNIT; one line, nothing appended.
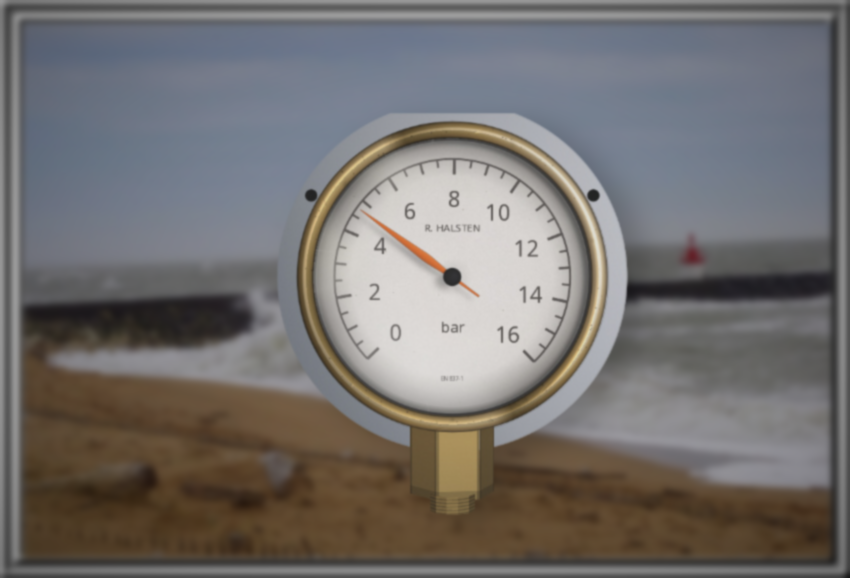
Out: value=4.75 unit=bar
